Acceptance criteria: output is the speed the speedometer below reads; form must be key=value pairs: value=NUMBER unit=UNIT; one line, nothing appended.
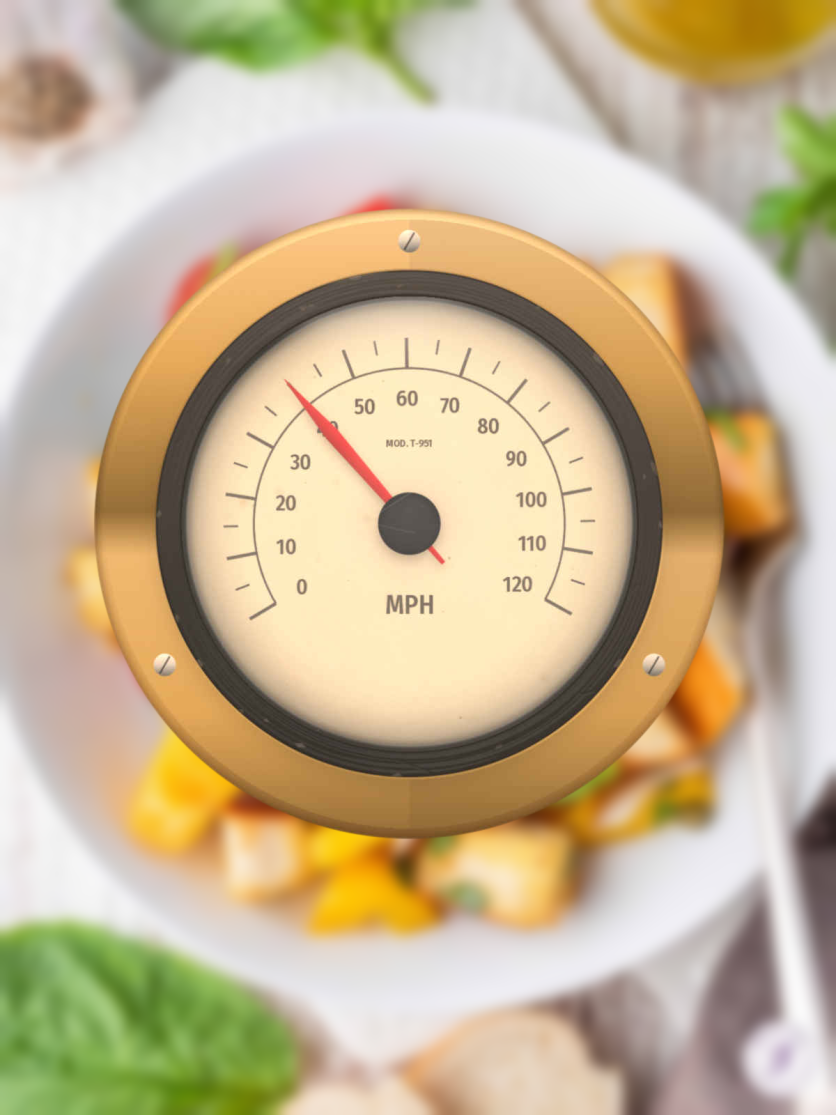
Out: value=40 unit=mph
